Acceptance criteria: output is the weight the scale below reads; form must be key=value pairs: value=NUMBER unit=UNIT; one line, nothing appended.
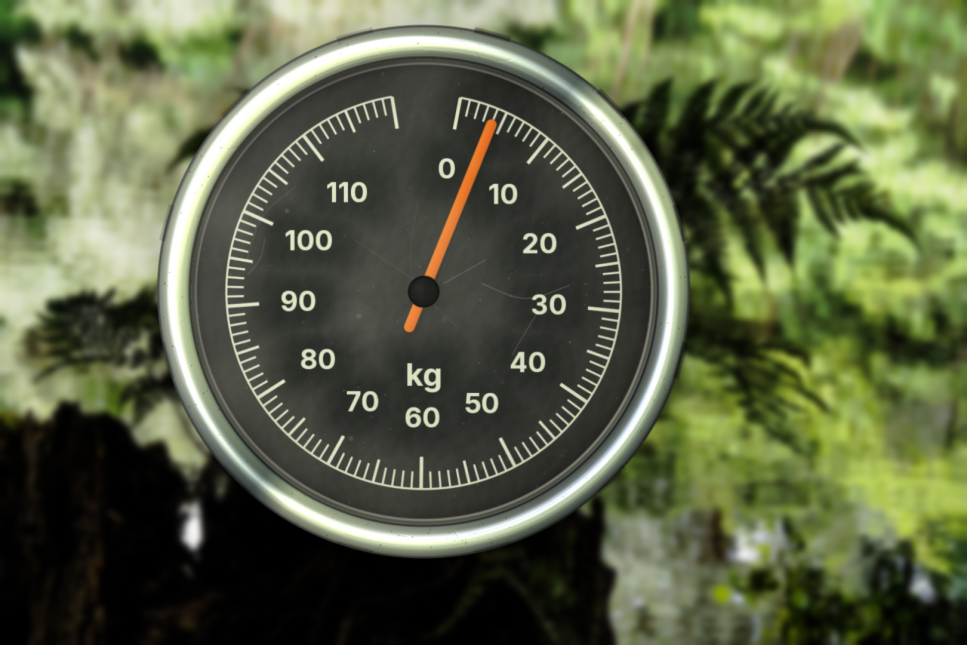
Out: value=4 unit=kg
